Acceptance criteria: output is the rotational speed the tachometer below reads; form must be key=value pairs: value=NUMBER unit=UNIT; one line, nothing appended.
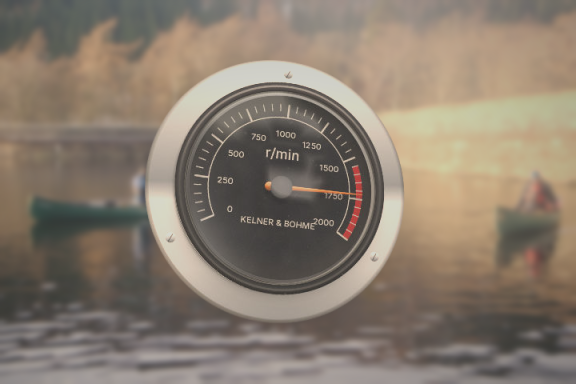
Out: value=1725 unit=rpm
